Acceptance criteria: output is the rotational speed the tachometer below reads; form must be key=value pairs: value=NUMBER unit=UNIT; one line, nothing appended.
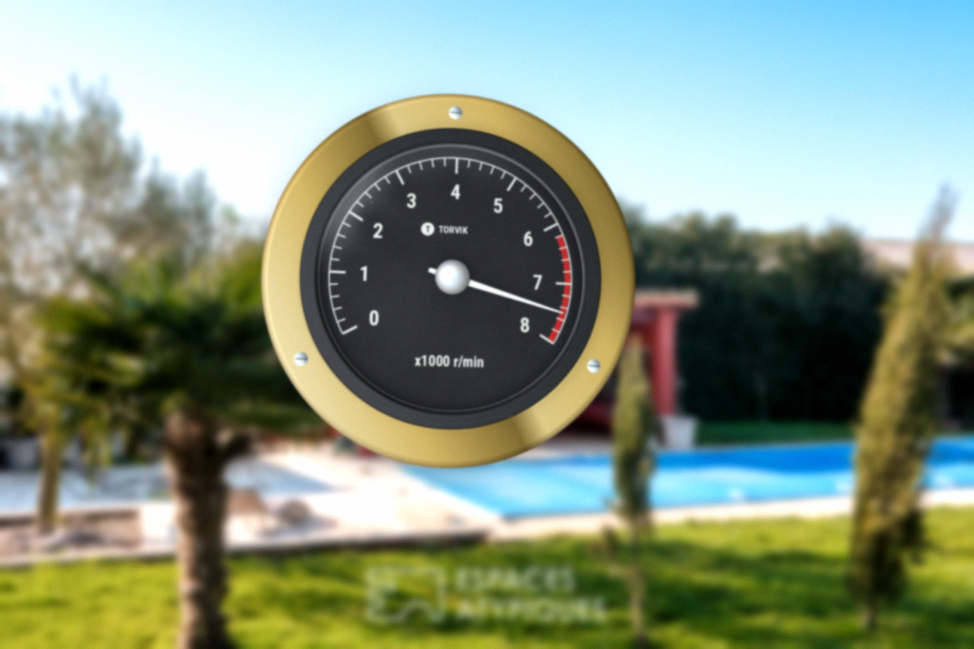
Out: value=7500 unit=rpm
